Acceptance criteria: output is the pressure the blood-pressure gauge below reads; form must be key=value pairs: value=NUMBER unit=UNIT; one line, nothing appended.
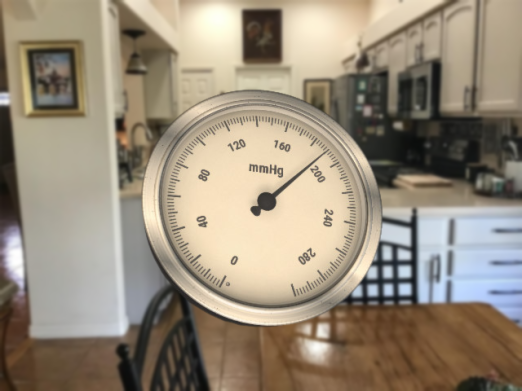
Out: value=190 unit=mmHg
